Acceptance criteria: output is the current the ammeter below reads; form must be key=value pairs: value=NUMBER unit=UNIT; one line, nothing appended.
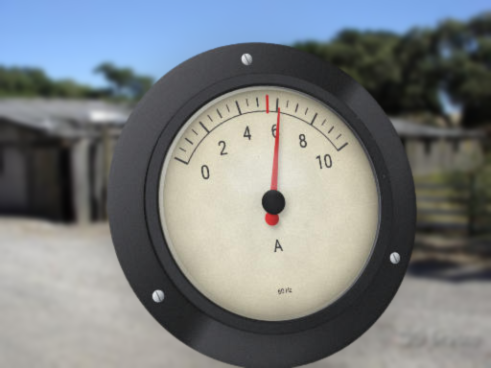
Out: value=6 unit=A
